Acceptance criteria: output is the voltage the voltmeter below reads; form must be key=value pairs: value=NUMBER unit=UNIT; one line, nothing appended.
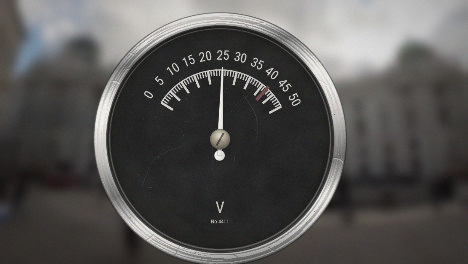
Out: value=25 unit=V
